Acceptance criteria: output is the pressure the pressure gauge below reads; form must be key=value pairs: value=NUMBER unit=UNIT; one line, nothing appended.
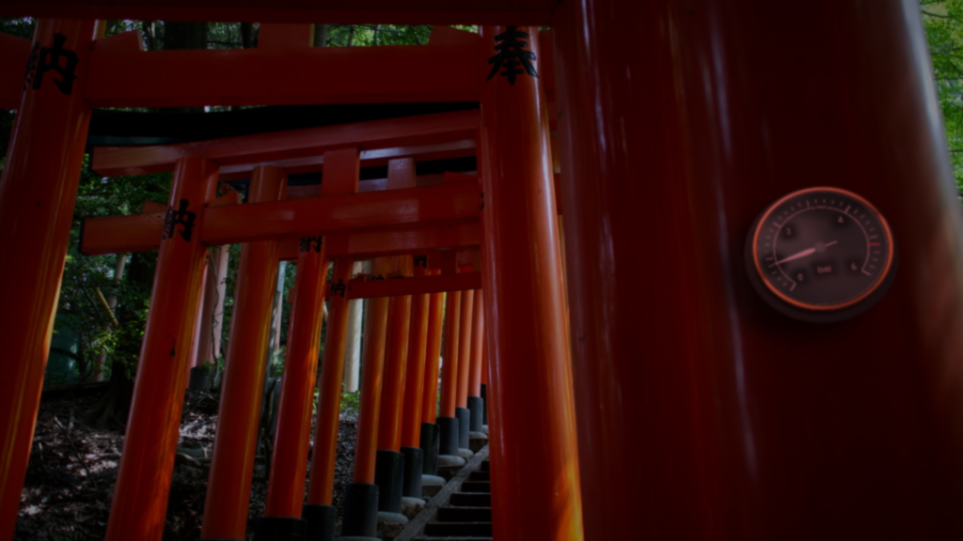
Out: value=0.8 unit=bar
